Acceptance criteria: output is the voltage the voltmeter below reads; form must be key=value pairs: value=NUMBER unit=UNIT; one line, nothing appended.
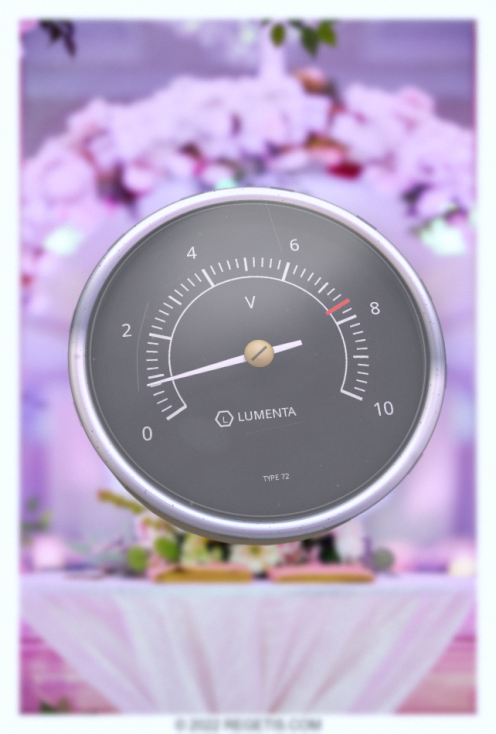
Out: value=0.8 unit=V
